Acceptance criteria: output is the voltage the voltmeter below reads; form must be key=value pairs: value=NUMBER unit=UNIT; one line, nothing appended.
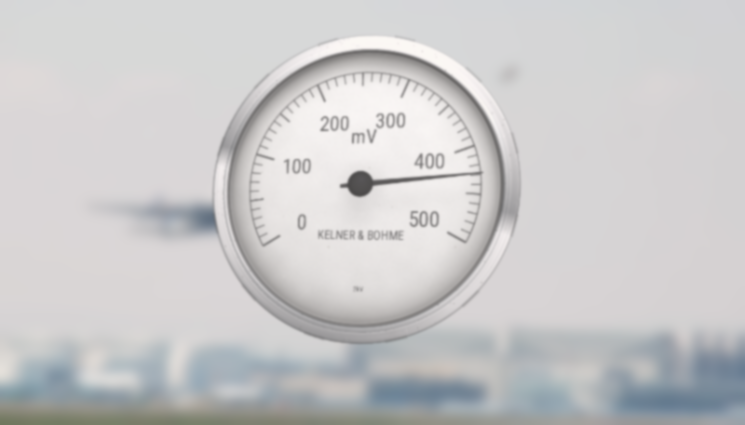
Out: value=430 unit=mV
